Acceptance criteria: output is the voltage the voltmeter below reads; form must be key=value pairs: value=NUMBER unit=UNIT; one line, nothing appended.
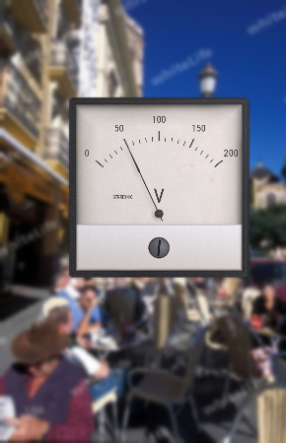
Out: value=50 unit=V
